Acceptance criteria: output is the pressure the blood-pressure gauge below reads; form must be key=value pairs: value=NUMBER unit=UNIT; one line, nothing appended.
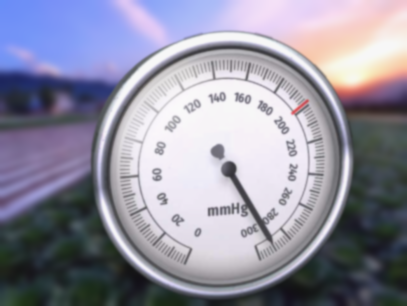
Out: value=290 unit=mmHg
